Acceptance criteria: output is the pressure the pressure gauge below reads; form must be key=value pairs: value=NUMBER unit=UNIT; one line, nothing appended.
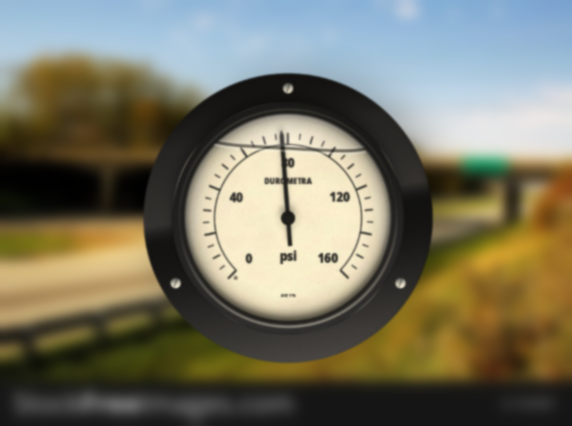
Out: value=77.5 unit=psi
